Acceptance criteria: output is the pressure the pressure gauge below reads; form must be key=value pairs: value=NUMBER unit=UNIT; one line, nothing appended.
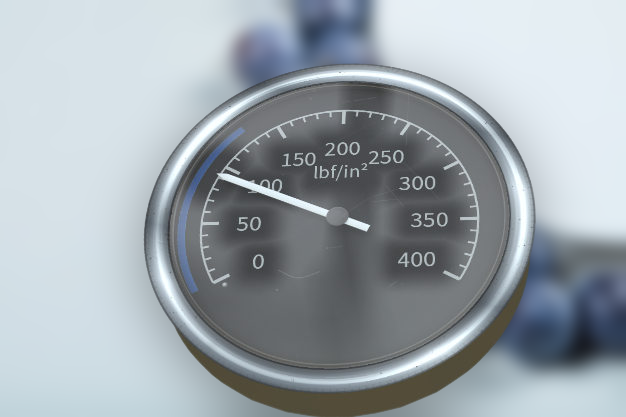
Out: value=90 unit=psi
